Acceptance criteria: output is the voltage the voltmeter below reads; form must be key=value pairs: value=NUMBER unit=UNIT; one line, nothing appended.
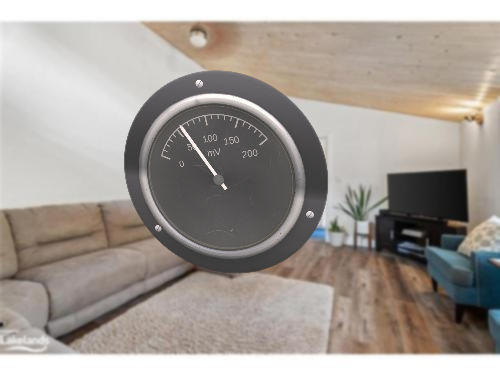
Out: value=60 unit=mV
